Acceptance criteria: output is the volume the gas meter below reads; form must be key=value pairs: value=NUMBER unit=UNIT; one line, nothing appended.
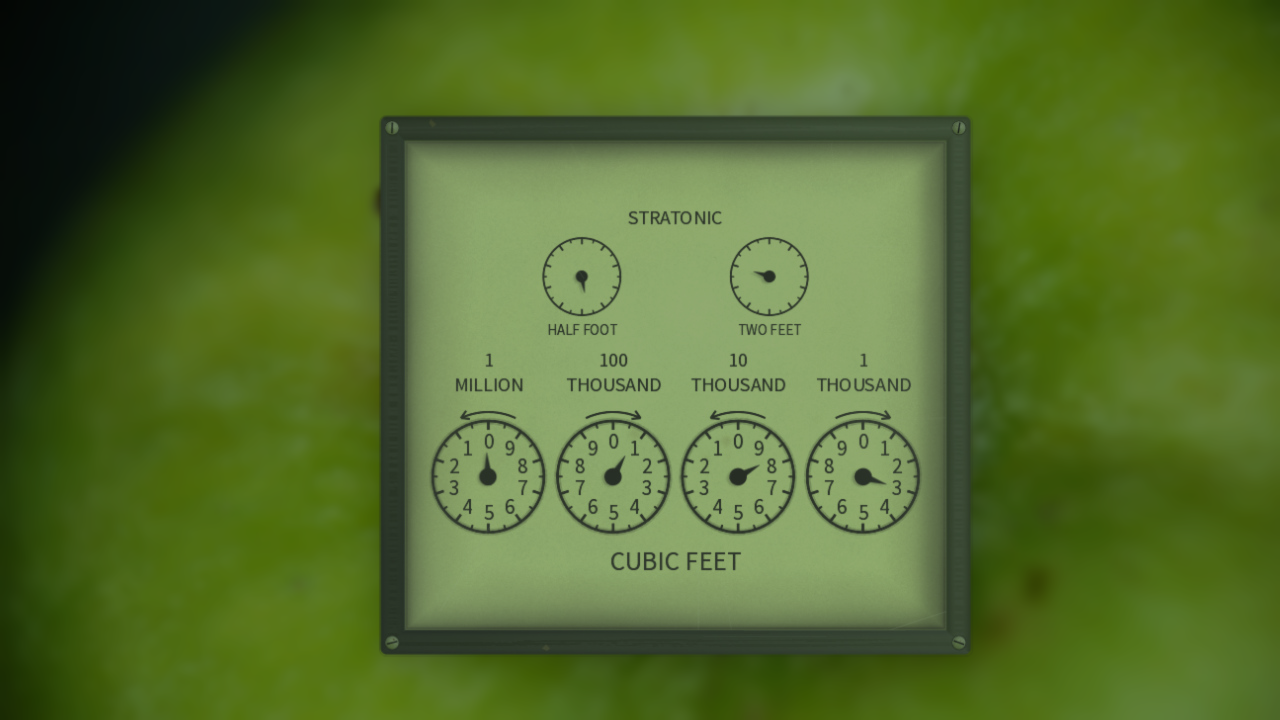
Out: value=8300 unit=ft³
